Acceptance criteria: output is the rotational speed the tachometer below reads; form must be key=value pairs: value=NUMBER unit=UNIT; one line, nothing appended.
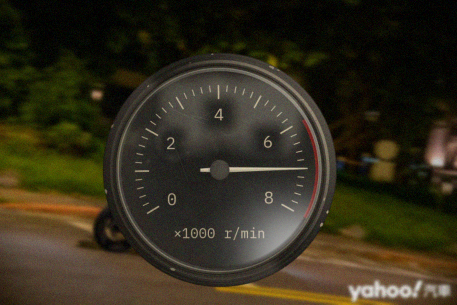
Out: value=7000 unit=rpm
